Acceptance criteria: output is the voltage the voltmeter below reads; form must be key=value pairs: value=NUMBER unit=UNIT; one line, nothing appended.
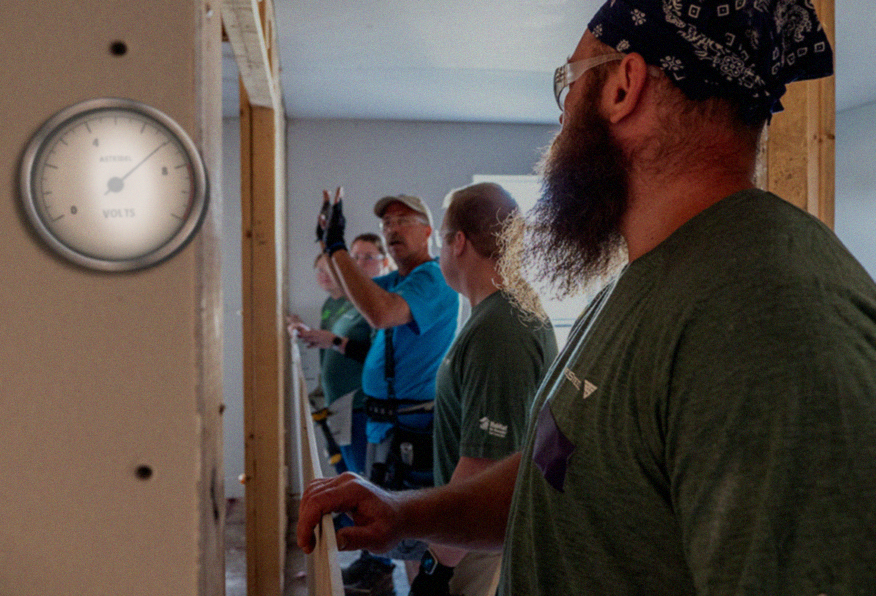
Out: value=7 unit=V
